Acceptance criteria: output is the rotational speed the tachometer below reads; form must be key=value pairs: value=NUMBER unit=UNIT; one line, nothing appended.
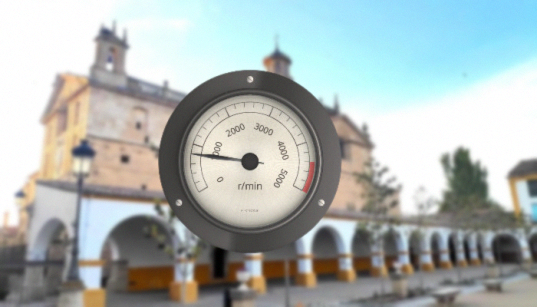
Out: value=800 unit=rpm
